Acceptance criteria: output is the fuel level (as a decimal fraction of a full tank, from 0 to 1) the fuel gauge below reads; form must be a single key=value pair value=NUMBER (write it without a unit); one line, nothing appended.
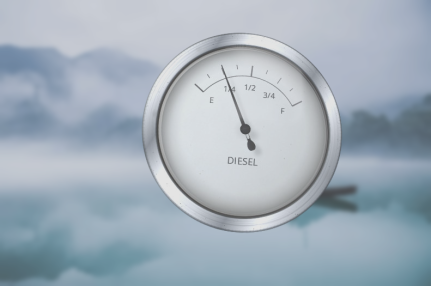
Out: value=0.25
